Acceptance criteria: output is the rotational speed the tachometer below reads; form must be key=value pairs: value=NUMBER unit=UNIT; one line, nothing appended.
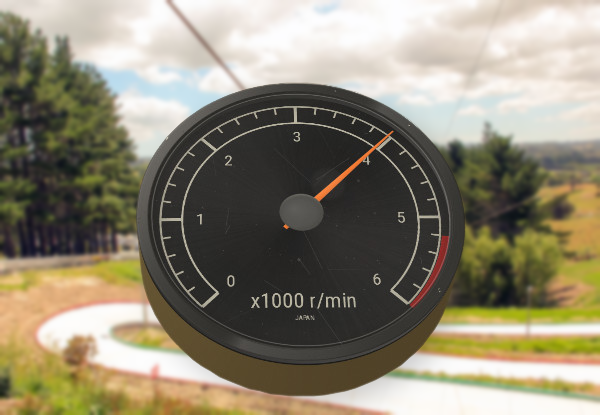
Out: value=4000 unit=rpm
